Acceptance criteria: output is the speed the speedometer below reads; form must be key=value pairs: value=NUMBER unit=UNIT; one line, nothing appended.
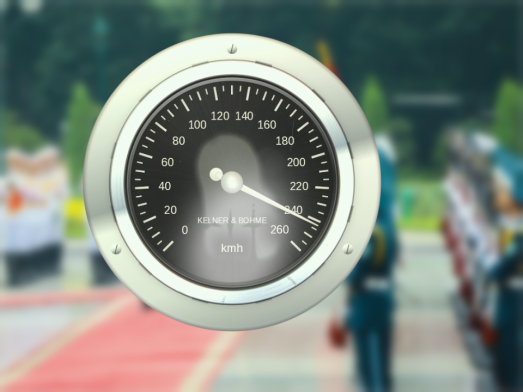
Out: value=242.5 unit=km/h
